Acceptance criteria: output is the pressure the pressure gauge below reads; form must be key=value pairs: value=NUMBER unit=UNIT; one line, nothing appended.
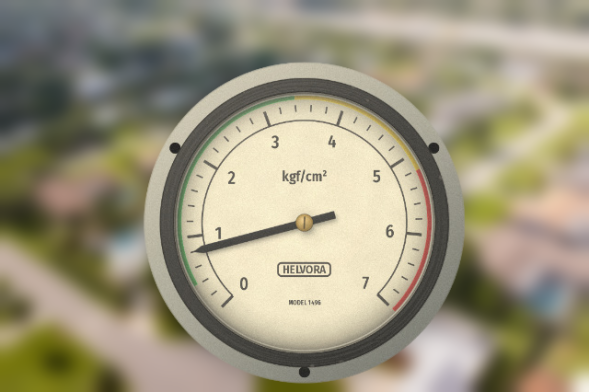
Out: value=0.8 unit=kg/cm²
